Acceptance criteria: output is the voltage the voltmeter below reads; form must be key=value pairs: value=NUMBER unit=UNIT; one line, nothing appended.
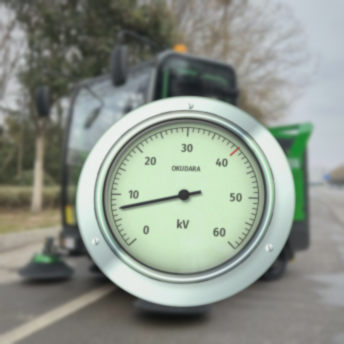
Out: value=7 unit=kV
